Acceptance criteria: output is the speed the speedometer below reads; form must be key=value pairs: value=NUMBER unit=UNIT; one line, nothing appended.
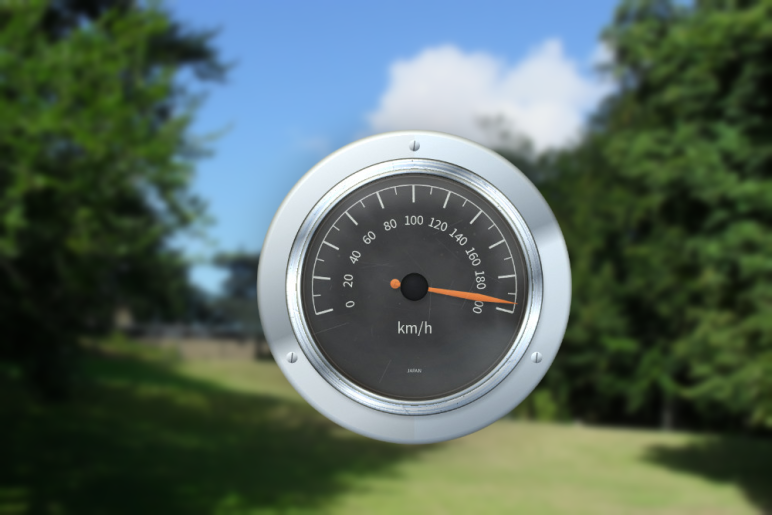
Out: value=195 unit=km/h
